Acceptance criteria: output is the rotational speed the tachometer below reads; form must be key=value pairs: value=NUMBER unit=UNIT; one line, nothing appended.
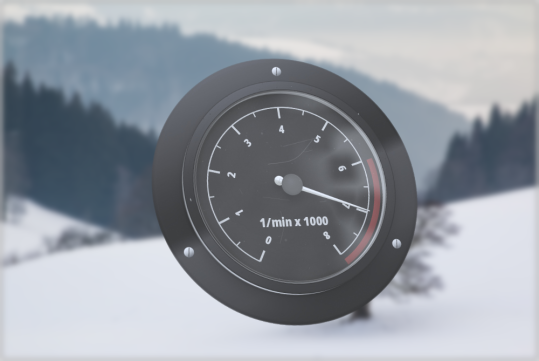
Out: value=7000 unit=rpm
